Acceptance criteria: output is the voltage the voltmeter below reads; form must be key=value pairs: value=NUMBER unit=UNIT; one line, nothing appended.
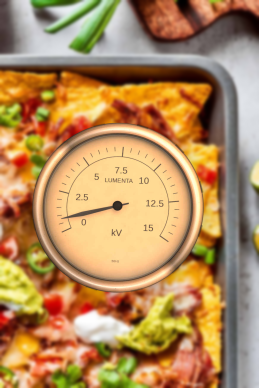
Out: value=0.75 unit=kV
